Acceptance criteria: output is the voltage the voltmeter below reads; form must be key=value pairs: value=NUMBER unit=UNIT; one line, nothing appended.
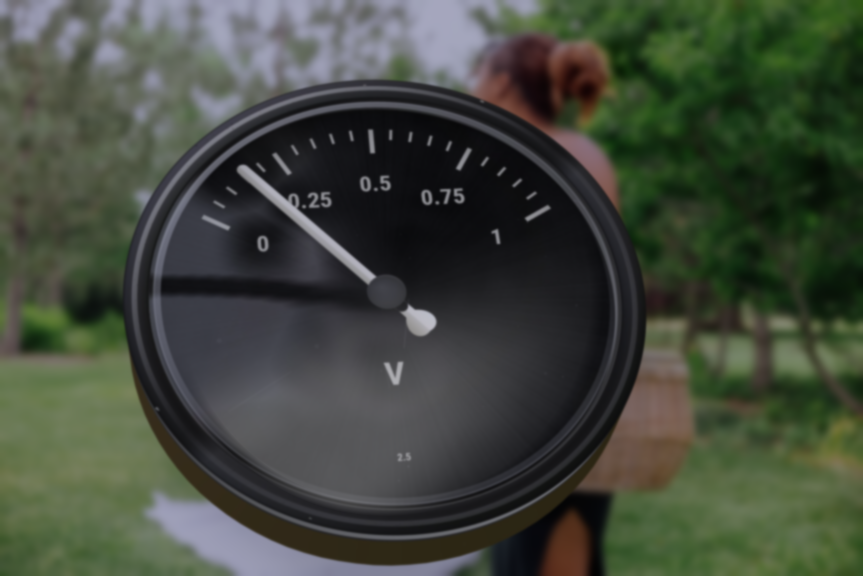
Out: value=0.15 unit=V
